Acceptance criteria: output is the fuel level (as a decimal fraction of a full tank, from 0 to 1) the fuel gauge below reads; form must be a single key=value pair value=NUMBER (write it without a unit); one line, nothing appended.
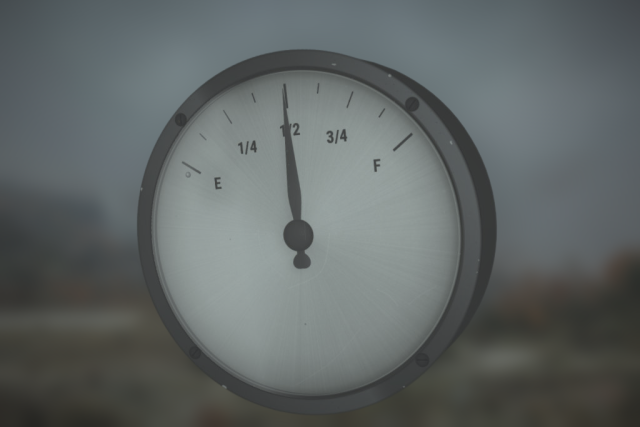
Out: value=0.5
